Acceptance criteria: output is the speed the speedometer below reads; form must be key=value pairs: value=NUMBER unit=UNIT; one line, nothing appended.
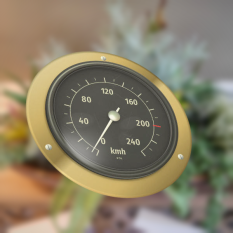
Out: value=5 unit=km/h
